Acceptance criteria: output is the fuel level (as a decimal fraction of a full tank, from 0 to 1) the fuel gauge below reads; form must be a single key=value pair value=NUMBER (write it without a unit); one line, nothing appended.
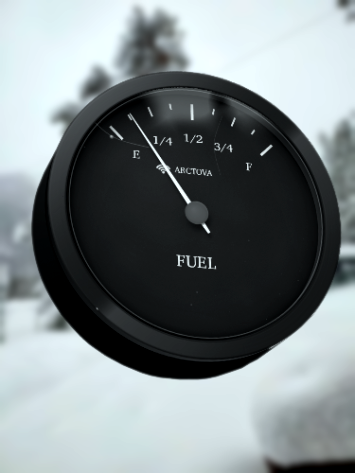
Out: value=0.125
